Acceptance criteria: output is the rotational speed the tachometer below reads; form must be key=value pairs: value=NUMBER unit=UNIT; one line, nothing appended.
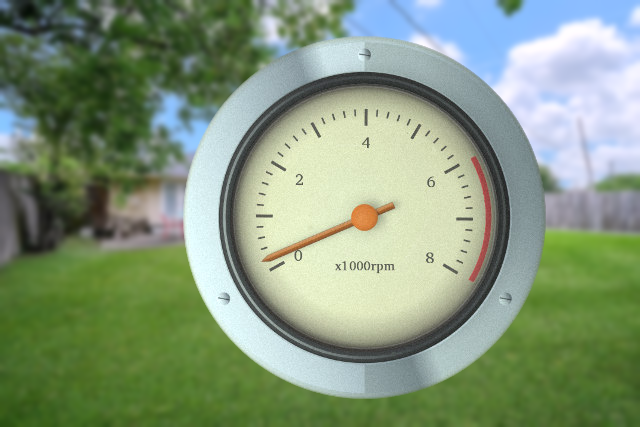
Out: value=200 unit=rpm
